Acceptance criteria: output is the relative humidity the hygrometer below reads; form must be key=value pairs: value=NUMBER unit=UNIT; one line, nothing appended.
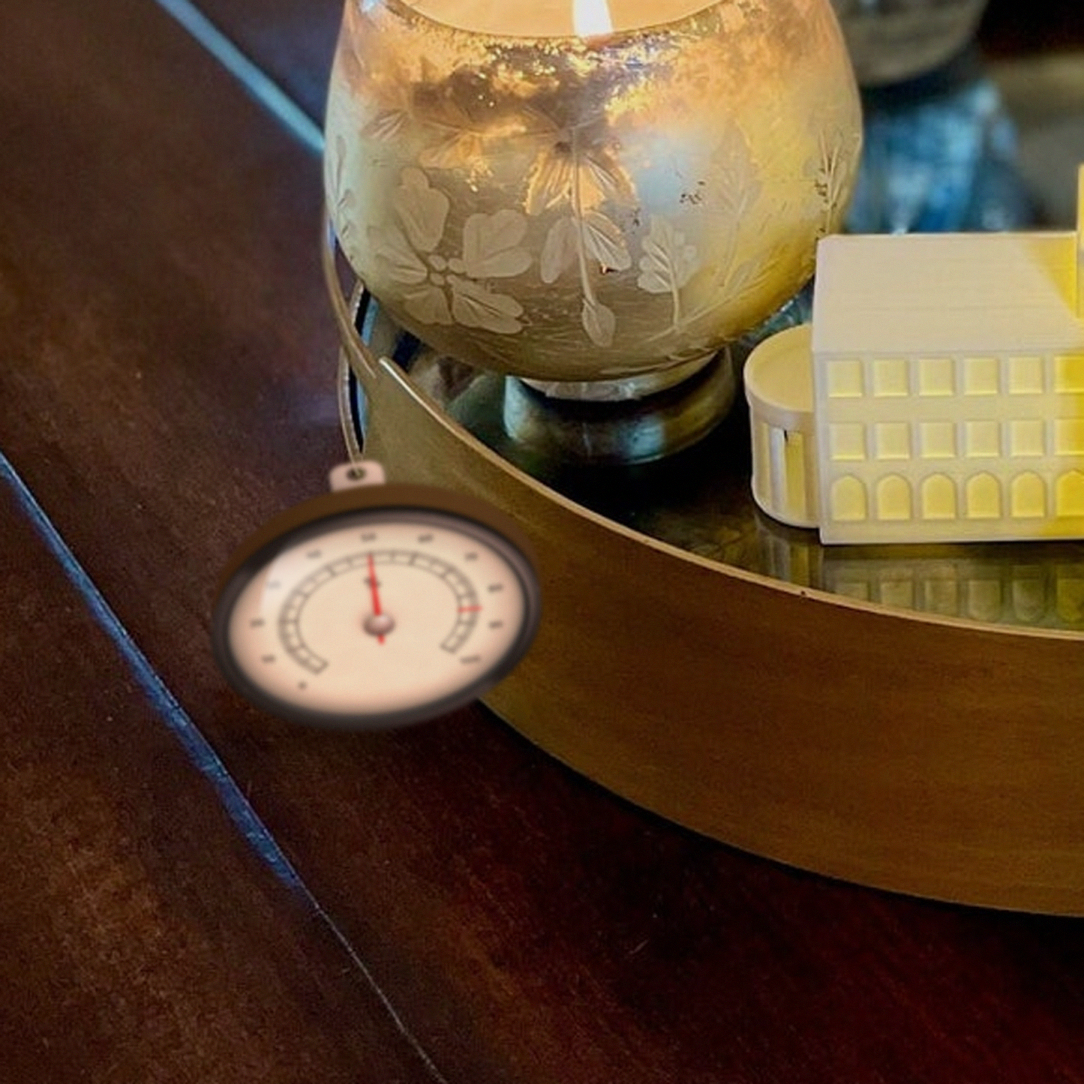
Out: value=50 unit=%
